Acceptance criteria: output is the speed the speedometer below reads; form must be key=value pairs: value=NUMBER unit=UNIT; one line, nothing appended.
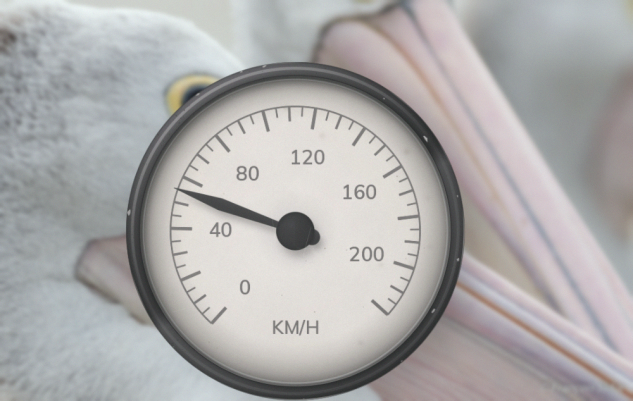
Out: value=55 unit=km/h
